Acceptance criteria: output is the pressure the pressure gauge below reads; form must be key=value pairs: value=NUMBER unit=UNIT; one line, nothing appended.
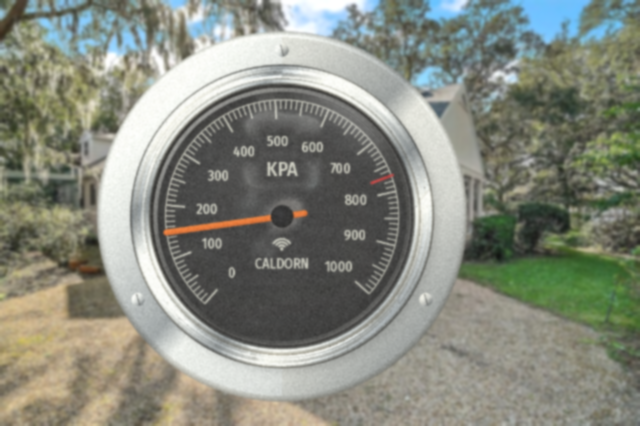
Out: value=150 unit=kPa
